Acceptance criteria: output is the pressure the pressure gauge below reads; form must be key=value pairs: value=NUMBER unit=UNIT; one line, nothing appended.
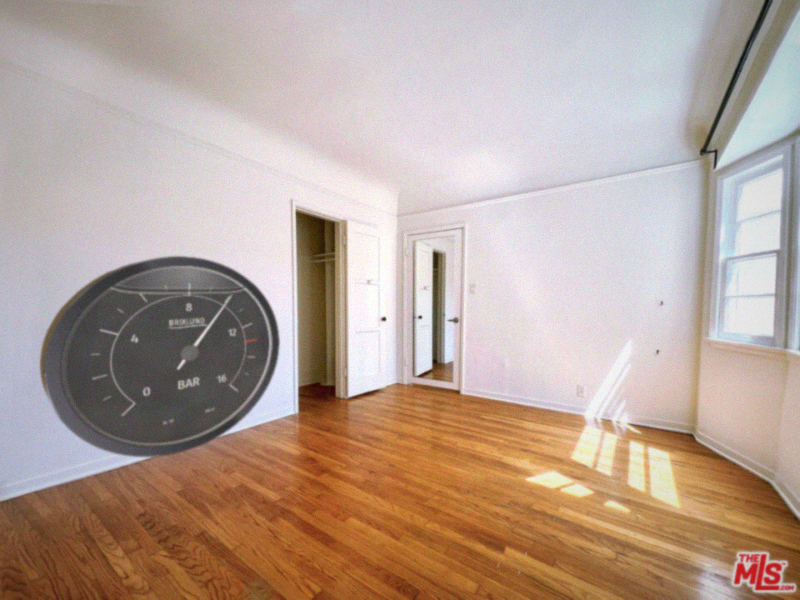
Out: value=10 unit=bar
